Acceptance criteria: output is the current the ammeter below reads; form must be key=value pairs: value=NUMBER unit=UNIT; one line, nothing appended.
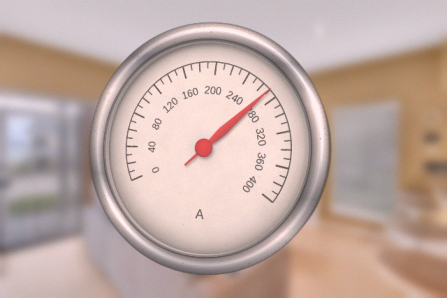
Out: value=270 unit=A
